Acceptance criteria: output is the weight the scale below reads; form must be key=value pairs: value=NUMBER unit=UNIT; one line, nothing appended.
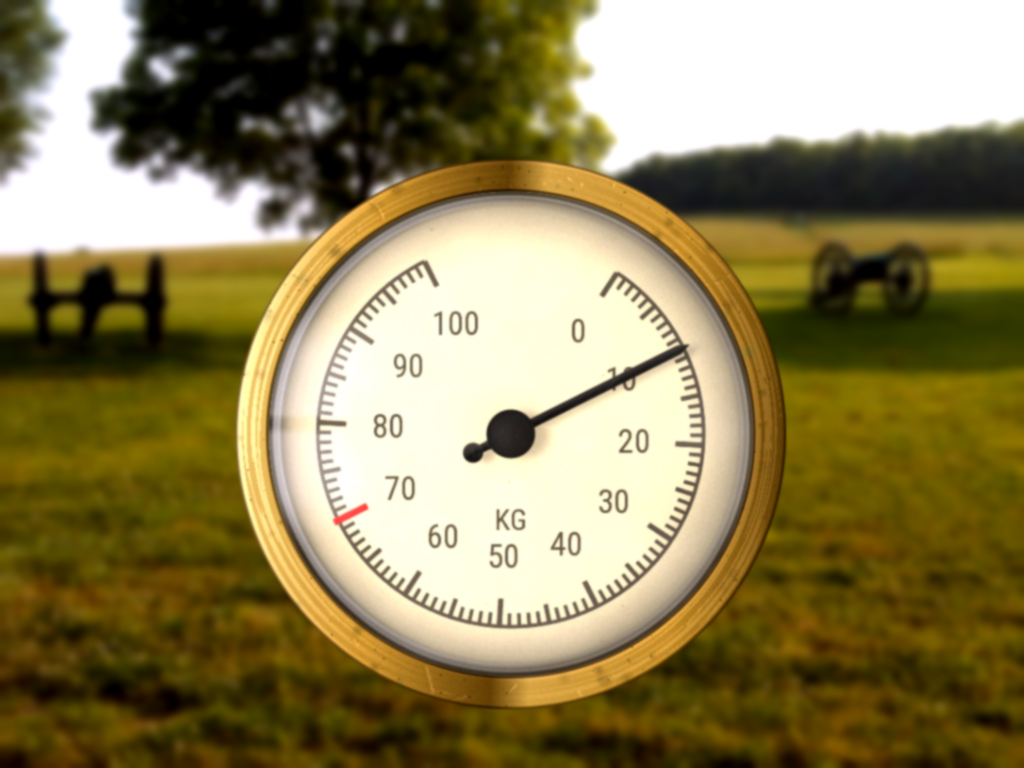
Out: value=10 unit=kg
